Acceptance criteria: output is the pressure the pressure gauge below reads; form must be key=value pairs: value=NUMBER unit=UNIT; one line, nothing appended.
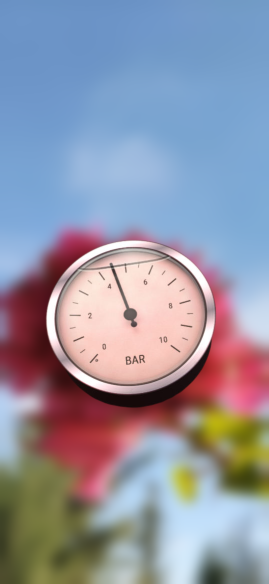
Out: value=4.5 unit=bar
